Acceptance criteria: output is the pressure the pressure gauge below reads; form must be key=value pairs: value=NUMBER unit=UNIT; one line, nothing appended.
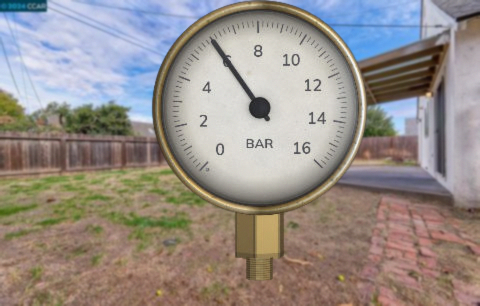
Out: value=6 unit=bar
